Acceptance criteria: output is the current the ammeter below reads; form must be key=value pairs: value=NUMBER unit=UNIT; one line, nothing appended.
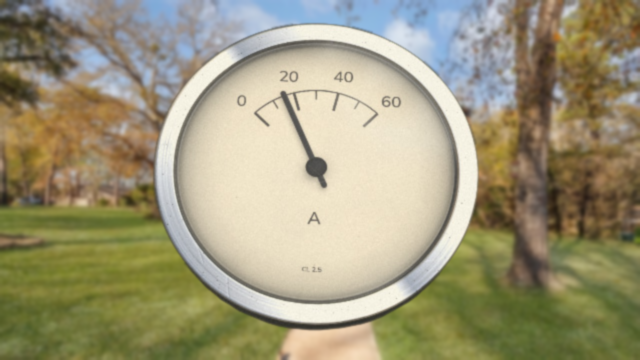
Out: value=15 unit=A
